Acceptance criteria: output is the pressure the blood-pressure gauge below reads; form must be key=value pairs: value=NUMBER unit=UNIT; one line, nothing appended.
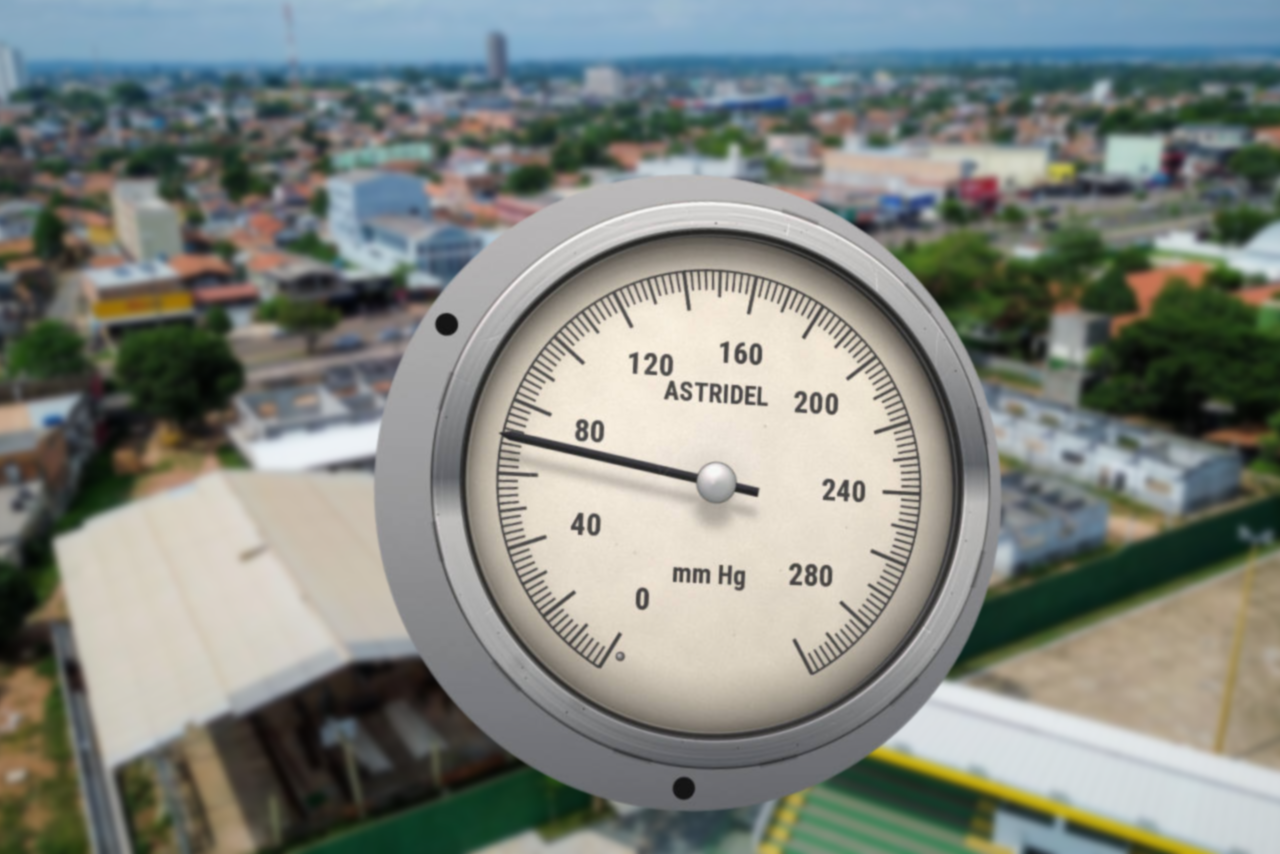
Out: value=70 unit=mmHg
